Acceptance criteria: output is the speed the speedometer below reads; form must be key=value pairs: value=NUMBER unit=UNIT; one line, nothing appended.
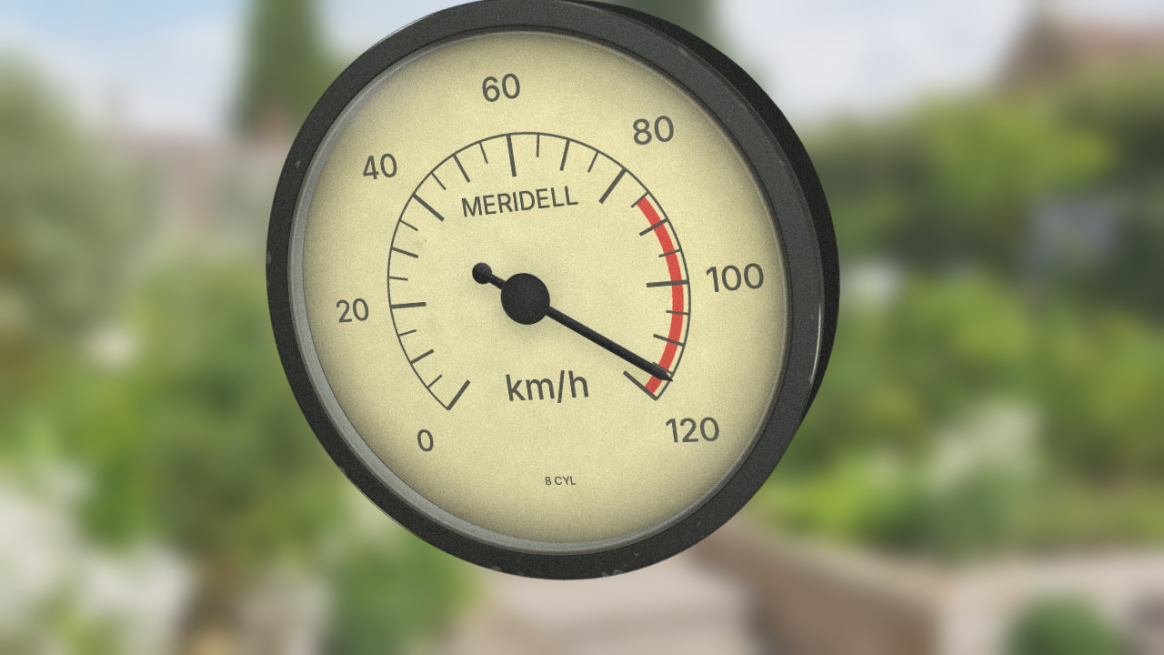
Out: value=115 unit=km/h
